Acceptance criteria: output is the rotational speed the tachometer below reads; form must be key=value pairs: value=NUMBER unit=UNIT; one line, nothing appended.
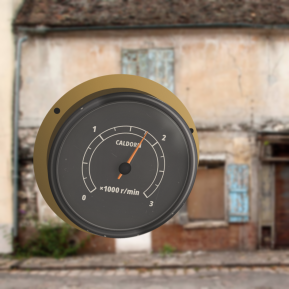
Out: value=1750 unit=rpm
